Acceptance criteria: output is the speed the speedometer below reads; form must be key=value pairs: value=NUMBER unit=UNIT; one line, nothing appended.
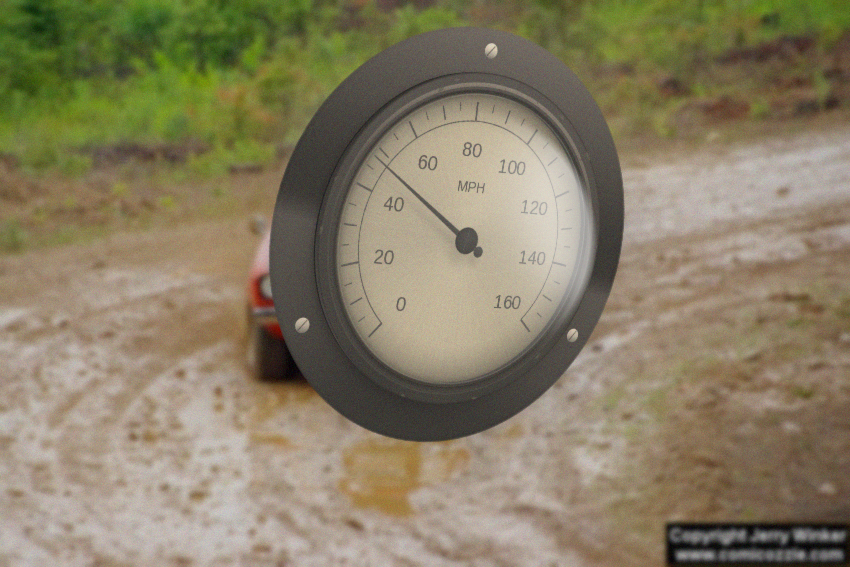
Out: value=47.5 unit=mph
